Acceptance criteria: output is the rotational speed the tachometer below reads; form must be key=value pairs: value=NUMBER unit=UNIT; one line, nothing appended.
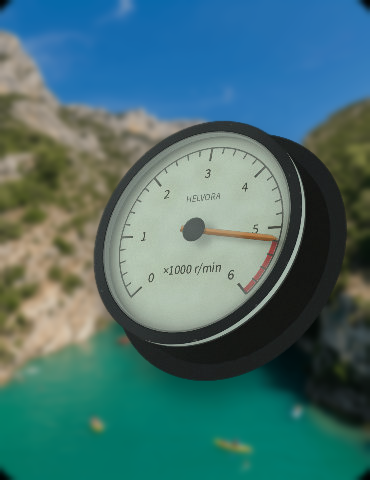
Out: value=5200 unit=rpm
